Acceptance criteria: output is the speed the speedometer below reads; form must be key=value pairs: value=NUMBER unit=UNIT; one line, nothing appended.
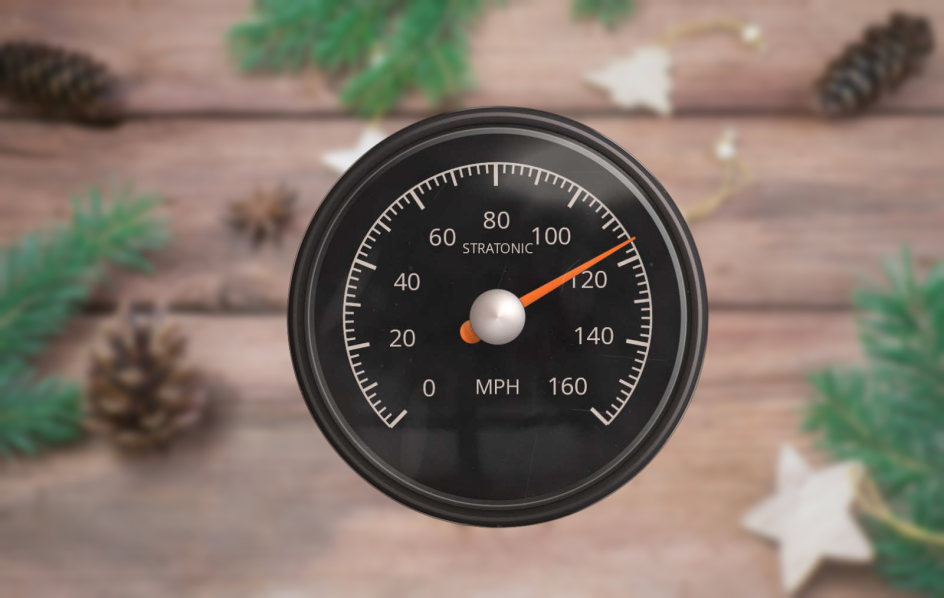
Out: value=116 unit=mph
